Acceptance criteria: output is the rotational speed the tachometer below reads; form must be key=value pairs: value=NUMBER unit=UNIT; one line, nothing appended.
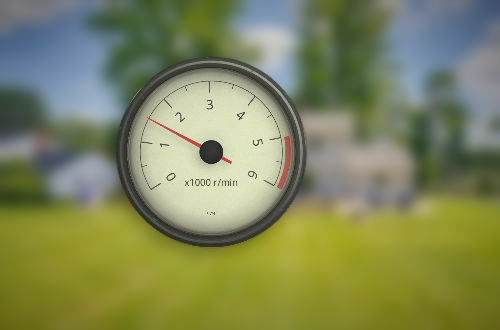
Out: value=1500 unit=rpm
